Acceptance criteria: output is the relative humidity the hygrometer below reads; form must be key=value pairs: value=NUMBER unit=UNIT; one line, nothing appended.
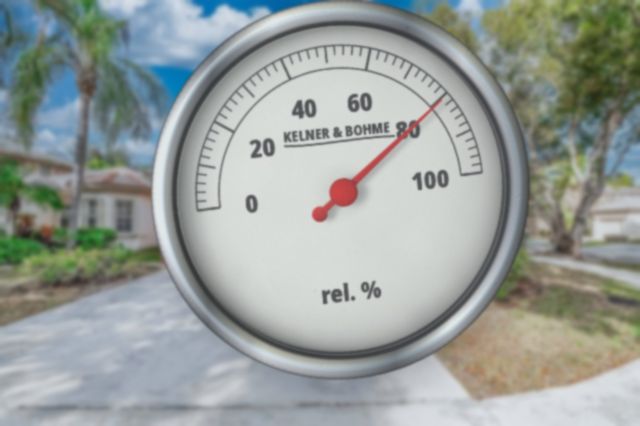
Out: value=80 unit=%
